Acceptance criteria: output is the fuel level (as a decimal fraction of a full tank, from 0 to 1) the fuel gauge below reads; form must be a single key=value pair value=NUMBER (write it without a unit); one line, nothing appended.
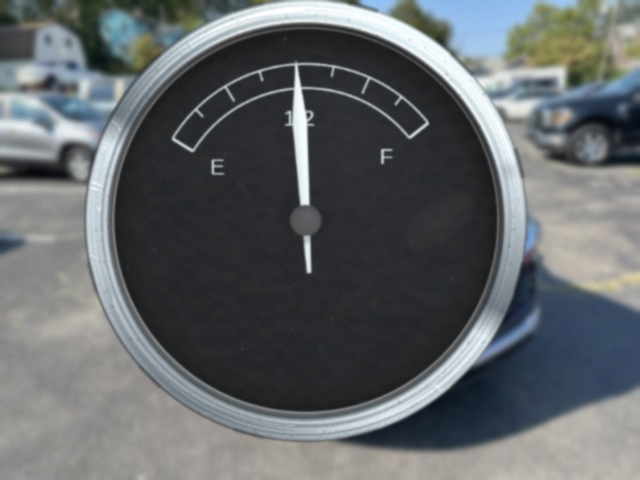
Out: value=0.5
